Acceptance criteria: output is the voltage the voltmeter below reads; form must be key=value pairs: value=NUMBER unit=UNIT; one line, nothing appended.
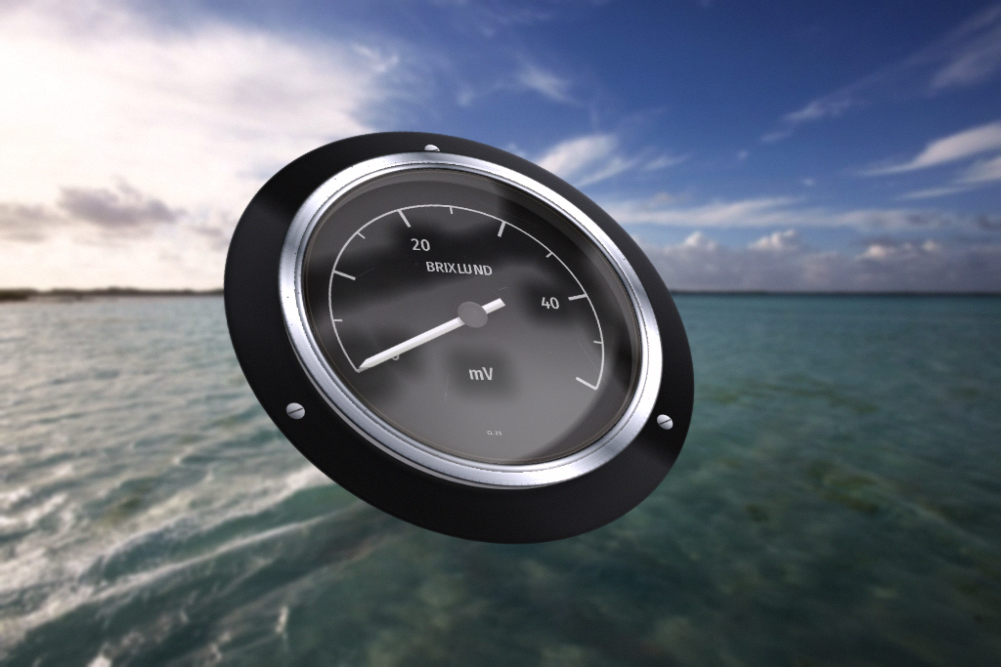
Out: value=0 unit=mV
